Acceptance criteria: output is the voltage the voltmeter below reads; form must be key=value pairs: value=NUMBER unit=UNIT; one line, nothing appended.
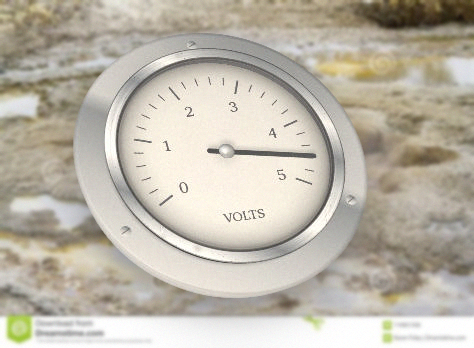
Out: value=4.6 unit=V
